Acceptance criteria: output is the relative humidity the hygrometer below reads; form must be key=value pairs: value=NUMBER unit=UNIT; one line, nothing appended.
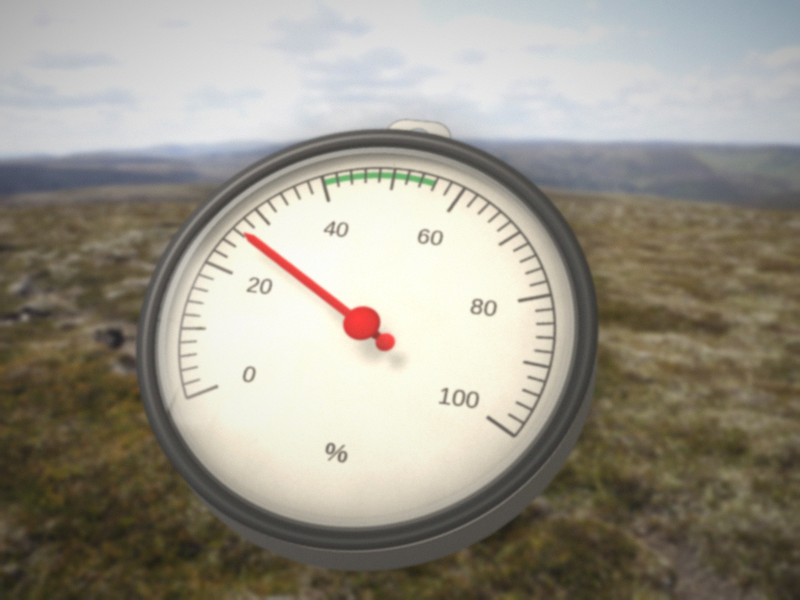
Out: value=26 unit=%
